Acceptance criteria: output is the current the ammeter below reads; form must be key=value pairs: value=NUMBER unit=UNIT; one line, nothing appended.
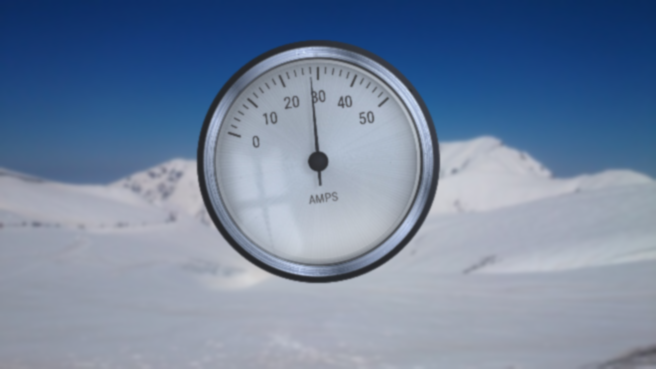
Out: value=28 unit=A
